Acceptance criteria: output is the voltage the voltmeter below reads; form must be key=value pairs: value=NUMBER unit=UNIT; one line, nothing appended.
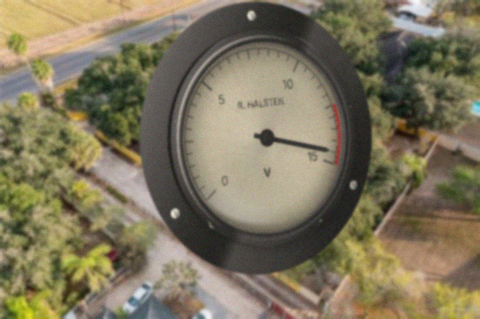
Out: value=14.5 unit=V
